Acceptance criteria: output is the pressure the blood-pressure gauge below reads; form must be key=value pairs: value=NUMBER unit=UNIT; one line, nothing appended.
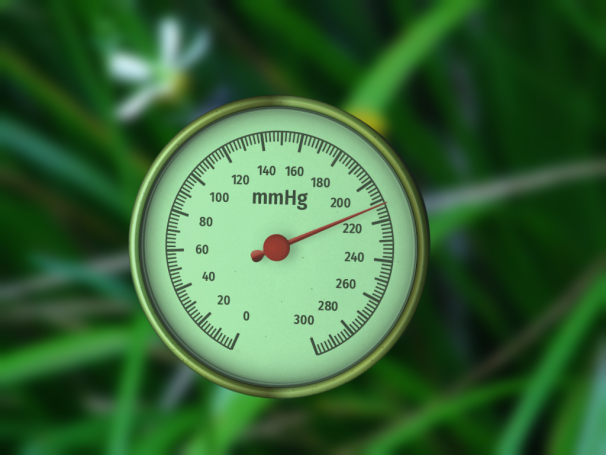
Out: value=212 unit=mmHg
